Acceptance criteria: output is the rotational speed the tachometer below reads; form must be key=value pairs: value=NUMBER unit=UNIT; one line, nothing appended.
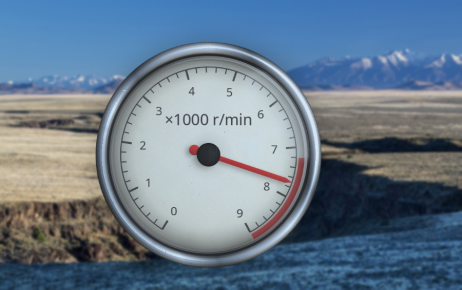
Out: value=7700 unit=rpm
